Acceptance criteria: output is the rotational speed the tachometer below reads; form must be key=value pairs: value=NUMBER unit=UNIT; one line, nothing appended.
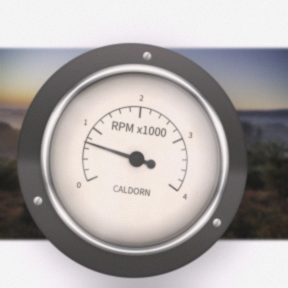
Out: value=700 unit=rpm
